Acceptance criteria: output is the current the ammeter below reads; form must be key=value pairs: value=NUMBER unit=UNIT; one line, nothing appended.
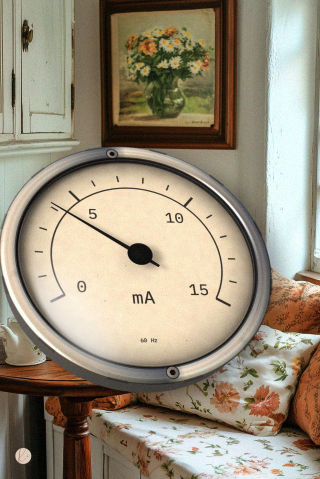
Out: value=4 unit=mA
